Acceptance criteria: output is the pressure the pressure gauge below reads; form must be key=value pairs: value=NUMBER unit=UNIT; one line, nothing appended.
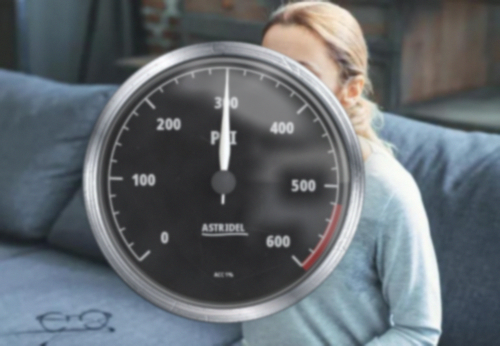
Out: value=300 unit=psi
